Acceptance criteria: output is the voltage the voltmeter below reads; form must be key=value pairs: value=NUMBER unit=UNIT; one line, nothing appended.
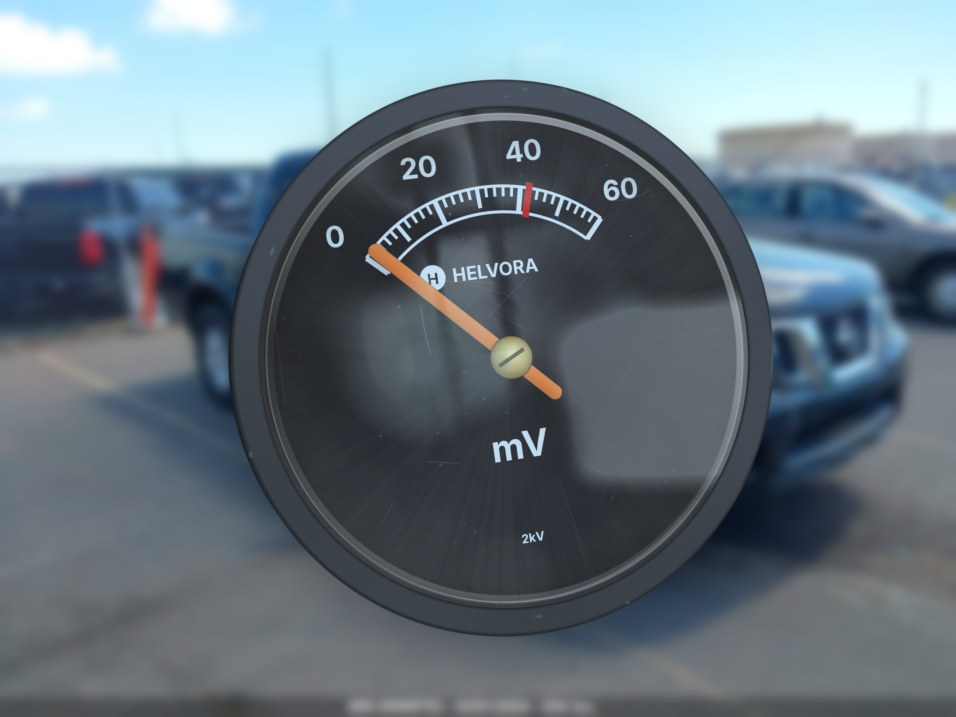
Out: value=2 unit=mV
